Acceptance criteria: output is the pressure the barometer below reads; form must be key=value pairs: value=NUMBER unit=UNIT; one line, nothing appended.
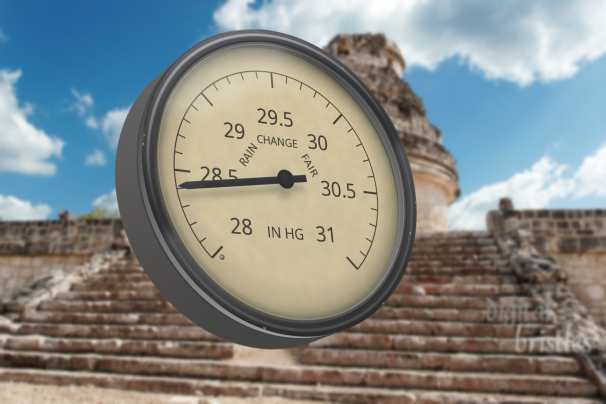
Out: value=28.4 unit=inHg
